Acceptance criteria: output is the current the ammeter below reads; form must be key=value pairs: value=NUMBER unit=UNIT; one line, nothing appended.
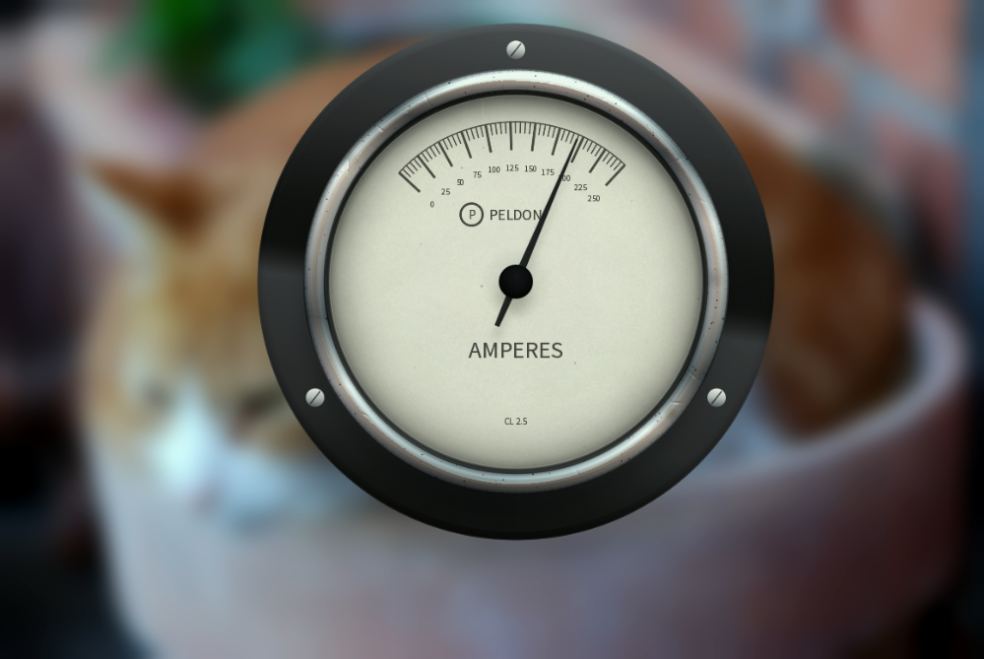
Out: value=195 unit=A
